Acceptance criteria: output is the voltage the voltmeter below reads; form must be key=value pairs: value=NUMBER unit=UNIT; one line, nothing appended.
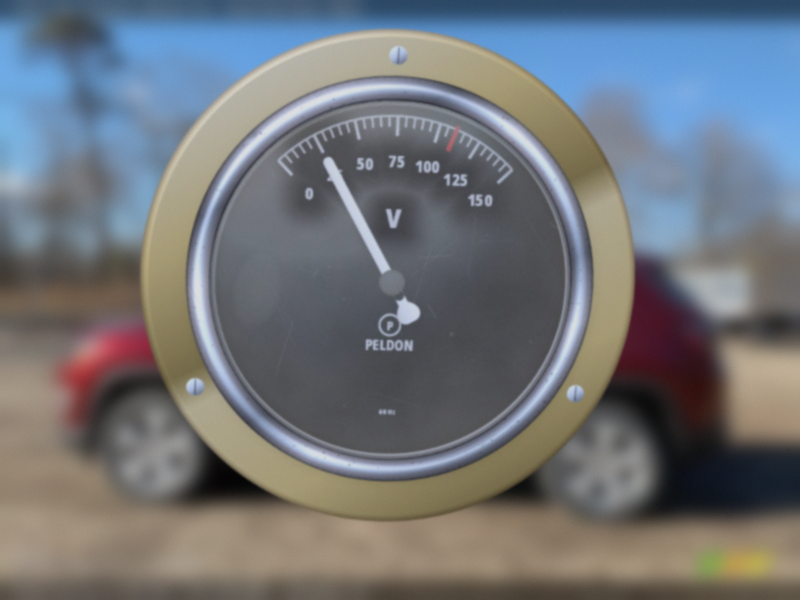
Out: value=25 unit=V
